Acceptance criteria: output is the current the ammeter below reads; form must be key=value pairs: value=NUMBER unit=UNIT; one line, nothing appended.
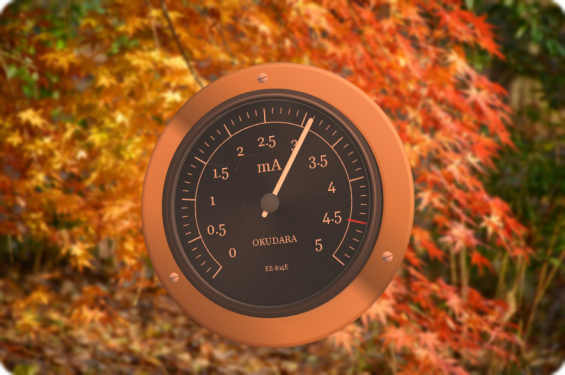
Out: value=3.1 unit=mA
